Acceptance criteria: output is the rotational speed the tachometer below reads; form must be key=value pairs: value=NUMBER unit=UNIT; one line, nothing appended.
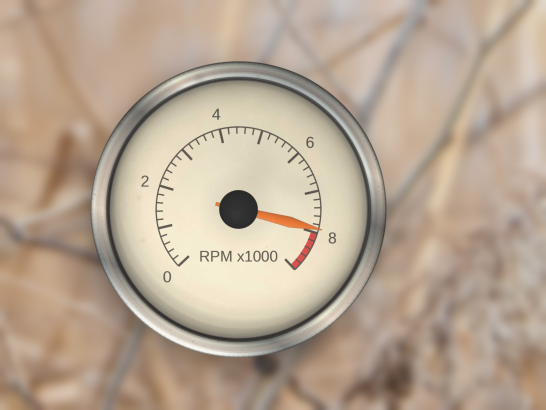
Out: value=7900 unit=rpm
